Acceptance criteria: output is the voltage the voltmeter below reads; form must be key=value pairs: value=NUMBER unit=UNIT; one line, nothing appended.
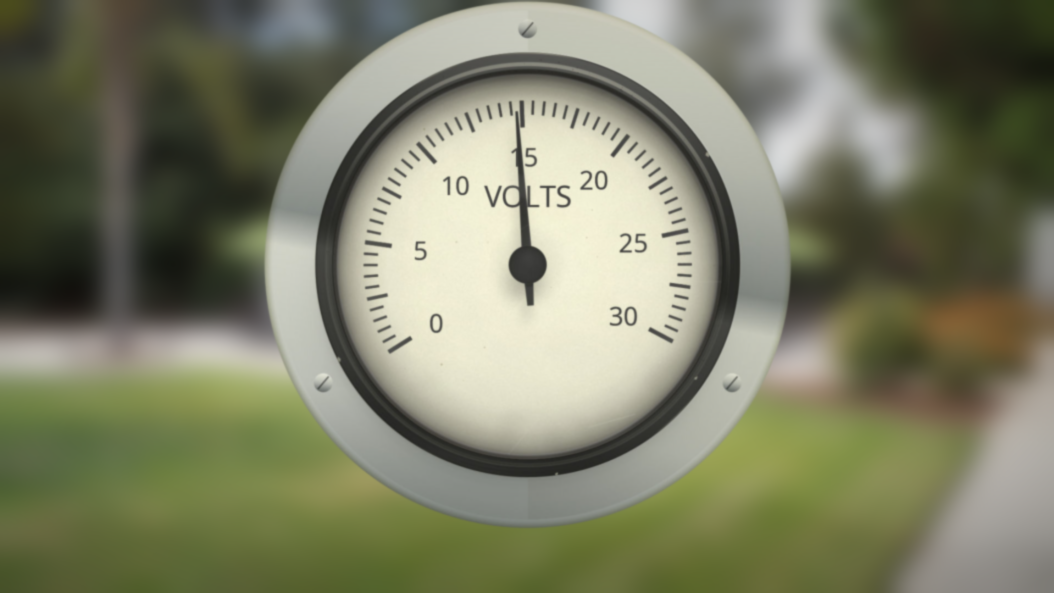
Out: value=14.75 unit=V
